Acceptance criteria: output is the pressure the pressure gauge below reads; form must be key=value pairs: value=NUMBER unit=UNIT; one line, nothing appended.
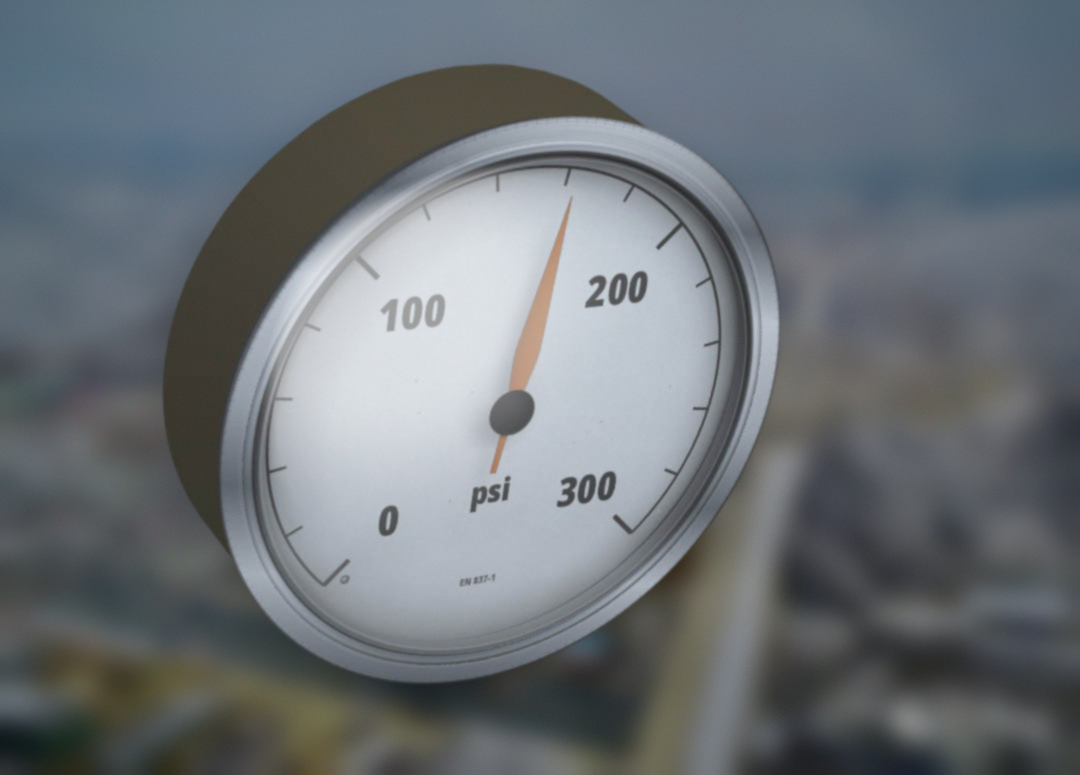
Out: value=160 unit=psi
